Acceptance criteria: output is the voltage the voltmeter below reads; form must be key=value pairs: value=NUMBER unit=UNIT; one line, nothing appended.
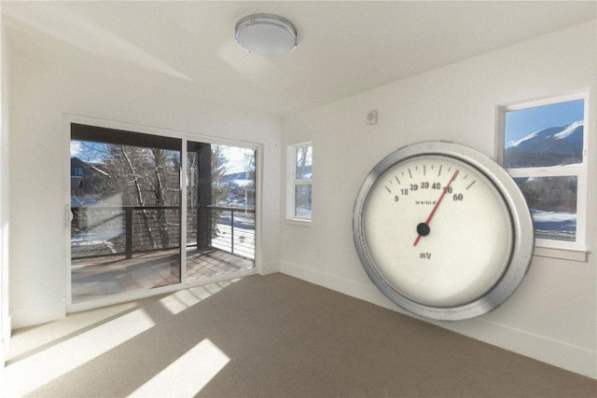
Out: value=50 unit=mV
